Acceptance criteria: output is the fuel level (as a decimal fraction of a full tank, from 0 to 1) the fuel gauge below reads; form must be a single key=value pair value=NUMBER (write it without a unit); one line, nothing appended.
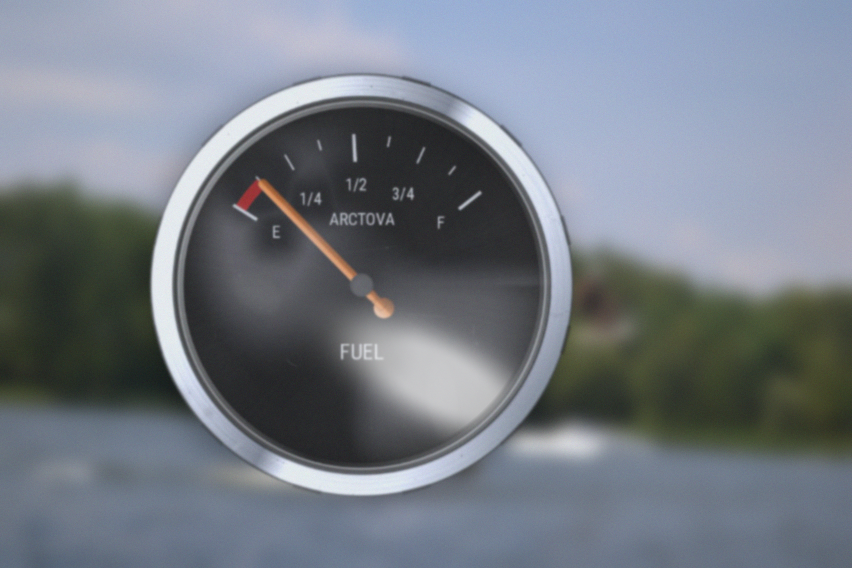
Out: value=0.125
